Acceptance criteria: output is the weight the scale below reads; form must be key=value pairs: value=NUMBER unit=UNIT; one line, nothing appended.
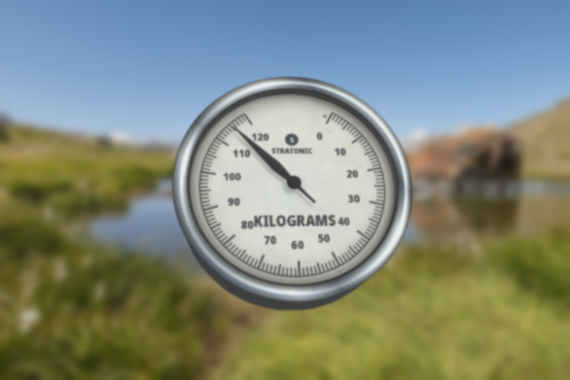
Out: value=115 unit=kg
